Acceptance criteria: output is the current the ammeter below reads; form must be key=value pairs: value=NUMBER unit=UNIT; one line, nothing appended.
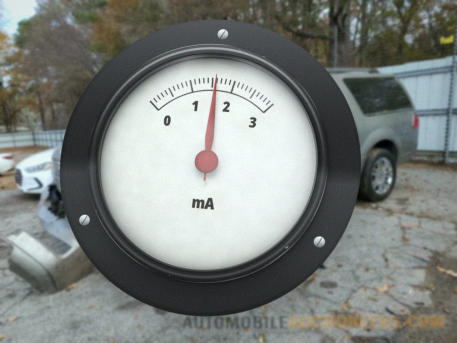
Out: value=1.6 unit=mA
